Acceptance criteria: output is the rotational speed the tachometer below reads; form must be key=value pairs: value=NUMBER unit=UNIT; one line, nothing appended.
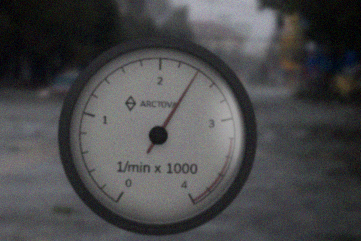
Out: value=2400 unit=rpm
